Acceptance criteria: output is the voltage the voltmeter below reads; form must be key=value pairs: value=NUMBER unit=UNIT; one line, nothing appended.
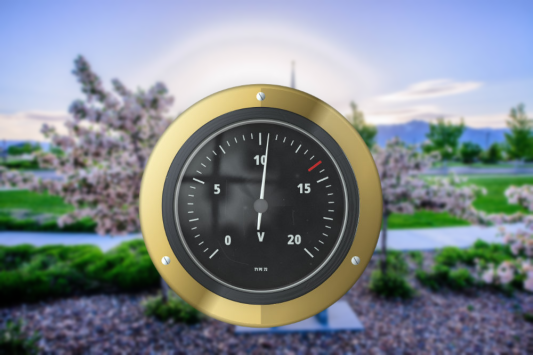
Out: value=10.5 unit=V
